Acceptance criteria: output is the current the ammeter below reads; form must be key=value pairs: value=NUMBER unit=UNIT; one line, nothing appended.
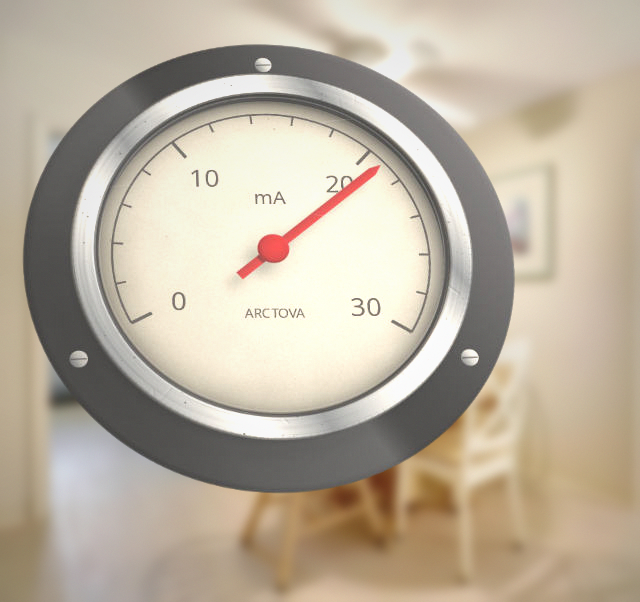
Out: value=21 unit=mA
